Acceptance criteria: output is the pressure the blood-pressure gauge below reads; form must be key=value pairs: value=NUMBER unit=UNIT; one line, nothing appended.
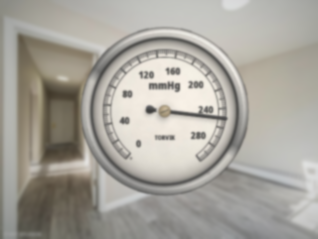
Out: value=250 unit=mmHg
